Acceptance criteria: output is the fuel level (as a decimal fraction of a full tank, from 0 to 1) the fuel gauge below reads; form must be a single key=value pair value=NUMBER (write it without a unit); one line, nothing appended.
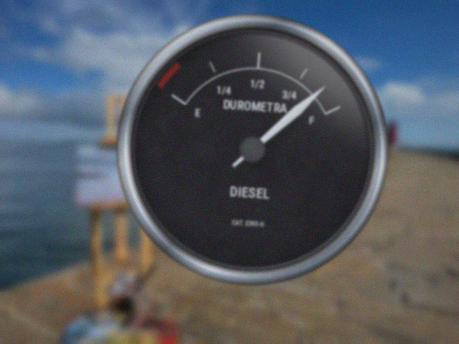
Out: value=0.875
